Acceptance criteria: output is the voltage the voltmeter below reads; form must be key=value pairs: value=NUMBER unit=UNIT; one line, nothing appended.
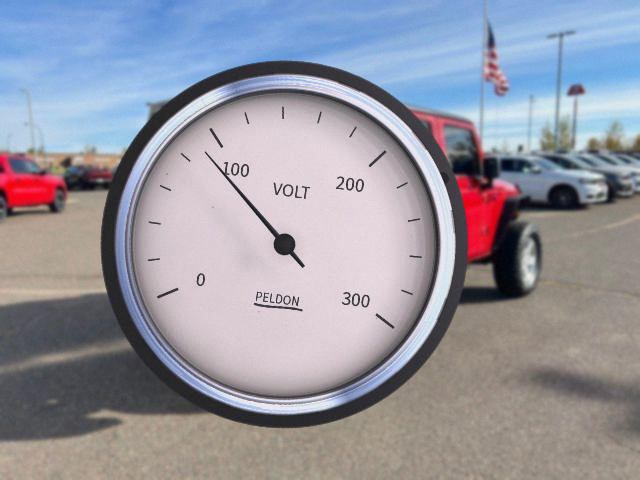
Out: value=90 unit=V
